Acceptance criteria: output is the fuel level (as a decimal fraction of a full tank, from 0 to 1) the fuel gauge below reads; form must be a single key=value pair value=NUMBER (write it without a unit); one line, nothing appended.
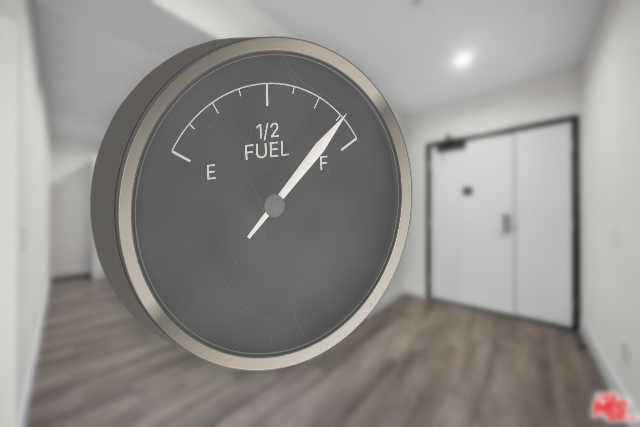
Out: value=0.875
